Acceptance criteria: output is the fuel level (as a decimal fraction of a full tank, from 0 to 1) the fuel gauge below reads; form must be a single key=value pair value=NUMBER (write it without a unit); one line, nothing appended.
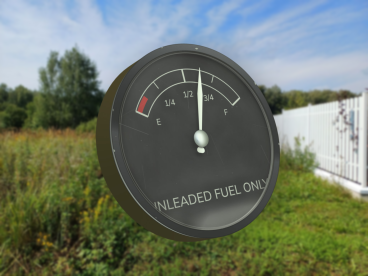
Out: value=0.625
